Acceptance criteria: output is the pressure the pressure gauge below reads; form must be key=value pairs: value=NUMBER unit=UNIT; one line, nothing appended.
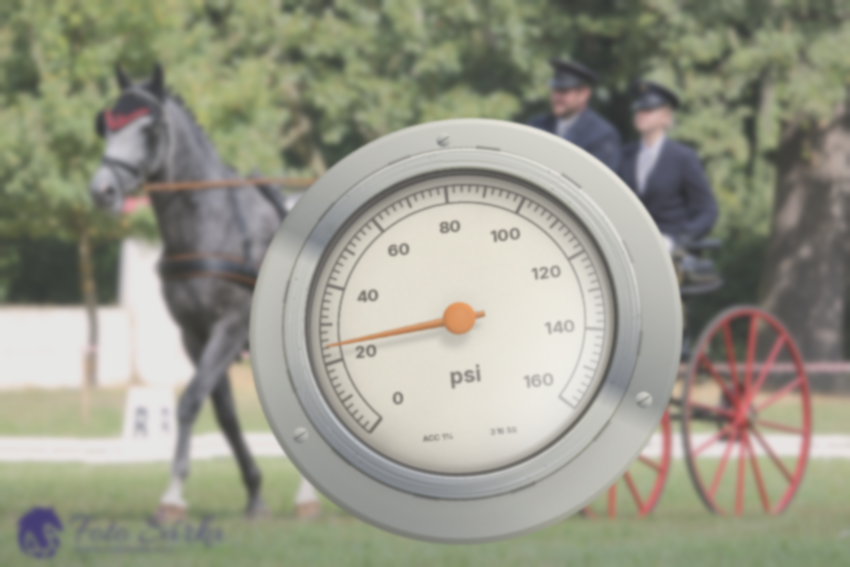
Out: value=24 unit=psi
